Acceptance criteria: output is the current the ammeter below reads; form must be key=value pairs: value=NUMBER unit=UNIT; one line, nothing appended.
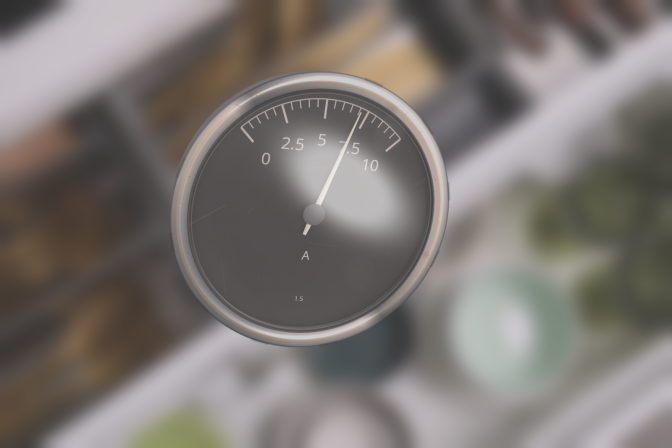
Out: value=7 unit=A
